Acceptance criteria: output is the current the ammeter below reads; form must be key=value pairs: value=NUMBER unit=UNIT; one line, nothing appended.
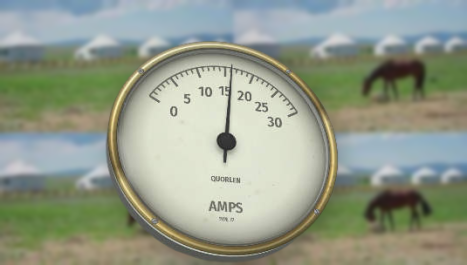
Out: value=16 unit=A
